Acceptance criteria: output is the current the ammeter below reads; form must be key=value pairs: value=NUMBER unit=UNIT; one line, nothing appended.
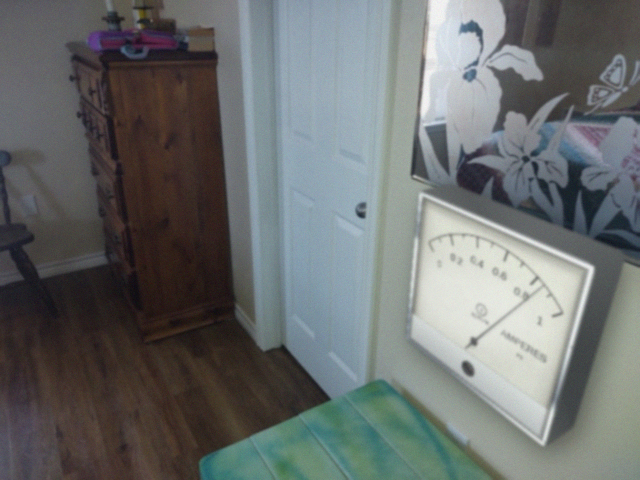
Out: value=0.85 unit=A
